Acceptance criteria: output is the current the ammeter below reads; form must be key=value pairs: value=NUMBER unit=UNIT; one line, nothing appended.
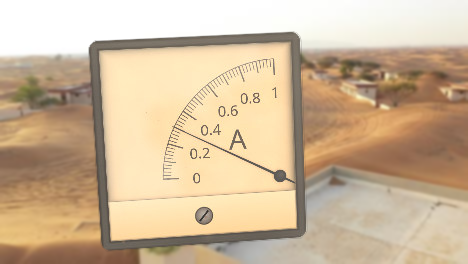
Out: value=0.3 unit=A
